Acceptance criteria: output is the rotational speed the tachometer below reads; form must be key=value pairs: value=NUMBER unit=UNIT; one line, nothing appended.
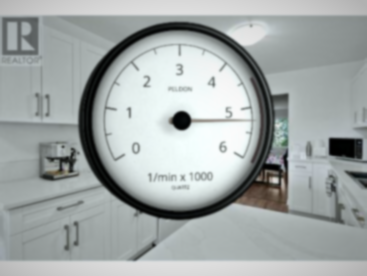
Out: value=5250 unit=rpm
